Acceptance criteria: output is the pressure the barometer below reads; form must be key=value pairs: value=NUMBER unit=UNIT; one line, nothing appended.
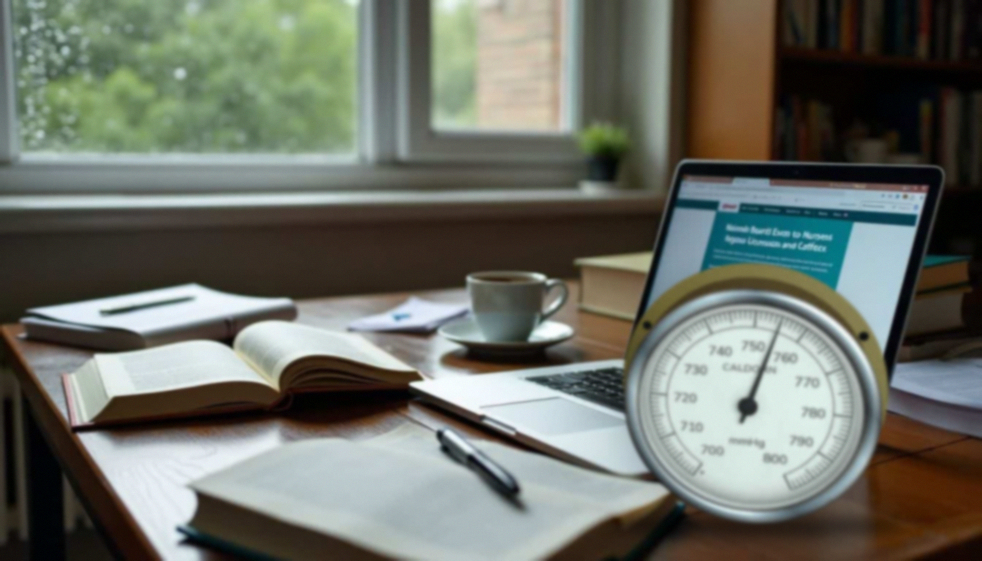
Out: value=755 unit=mmHg
